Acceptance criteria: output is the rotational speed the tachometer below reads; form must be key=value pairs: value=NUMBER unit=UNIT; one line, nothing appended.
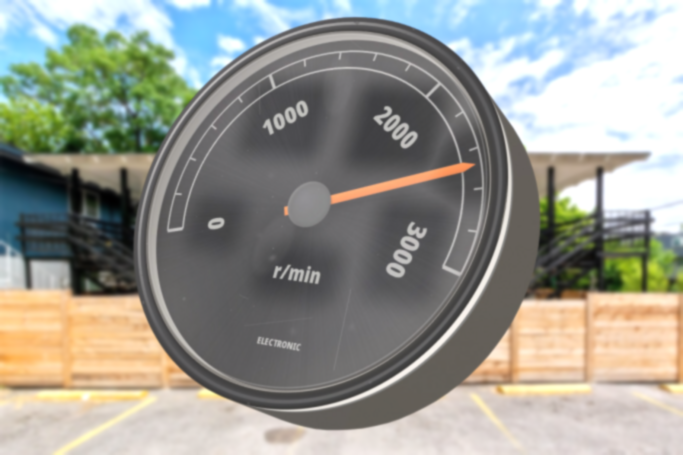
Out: value=2500 unit=rpm
